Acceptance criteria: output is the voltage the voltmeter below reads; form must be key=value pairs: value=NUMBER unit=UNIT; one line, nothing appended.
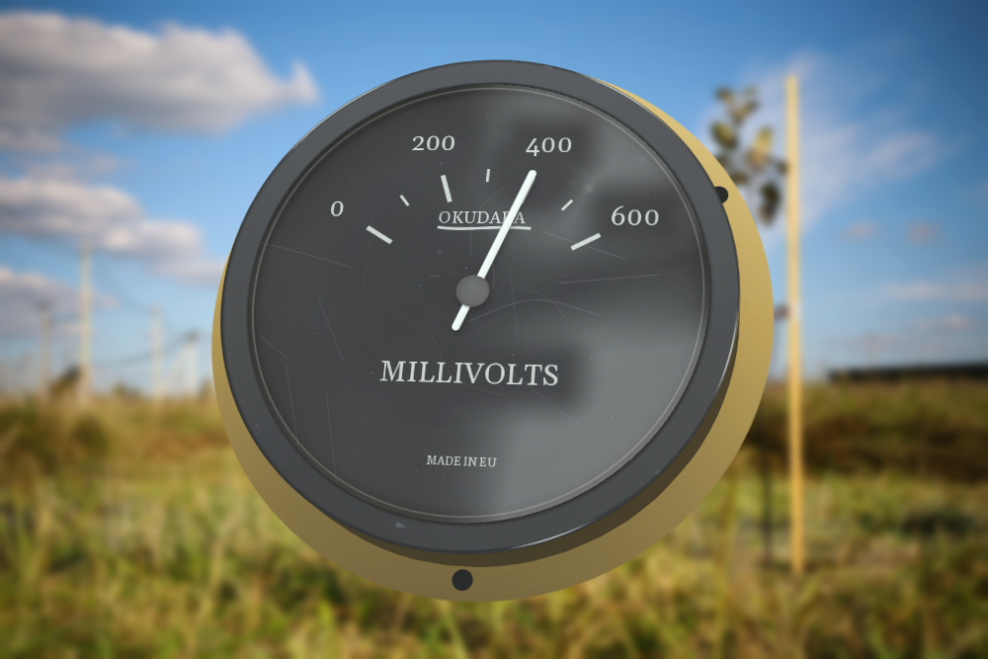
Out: value=400 unit=mV
